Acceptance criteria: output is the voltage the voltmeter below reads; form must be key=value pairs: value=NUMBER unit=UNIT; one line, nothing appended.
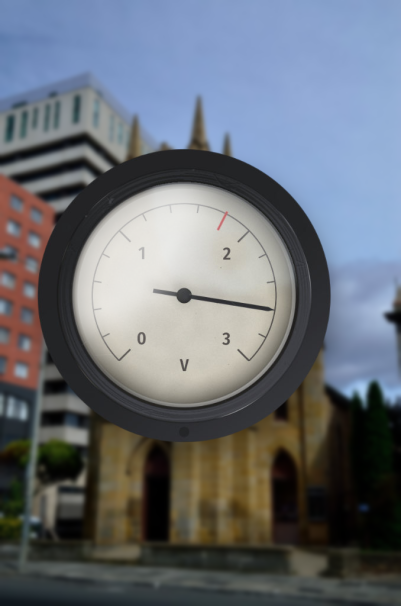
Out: value=2.6 unit=V
